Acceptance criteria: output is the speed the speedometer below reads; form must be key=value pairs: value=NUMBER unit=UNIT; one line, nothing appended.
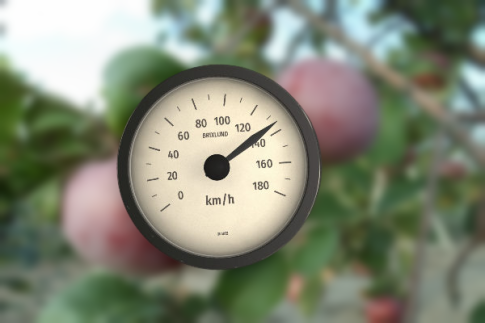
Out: value=135 unit=km/h
